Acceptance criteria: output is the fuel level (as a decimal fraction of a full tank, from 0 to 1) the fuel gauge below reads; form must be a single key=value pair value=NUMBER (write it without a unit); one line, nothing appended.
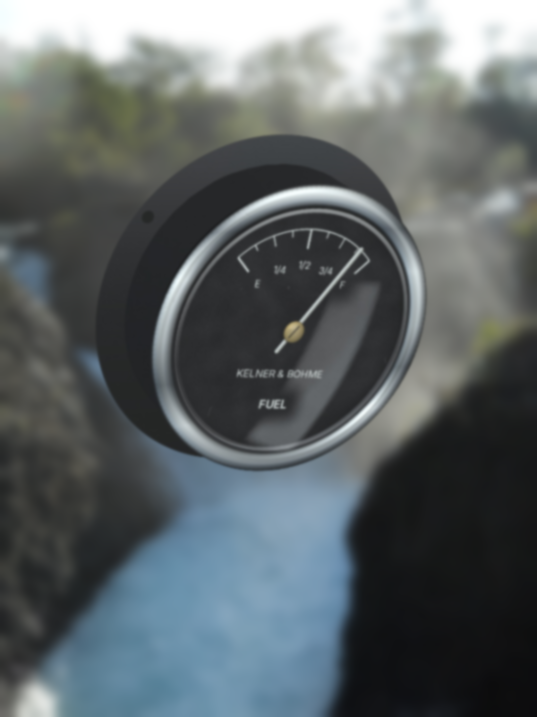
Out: value=0.875
